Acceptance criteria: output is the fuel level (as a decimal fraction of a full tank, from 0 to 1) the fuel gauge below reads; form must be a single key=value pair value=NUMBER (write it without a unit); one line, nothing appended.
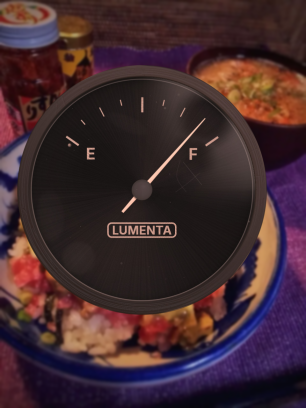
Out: value=0.875
